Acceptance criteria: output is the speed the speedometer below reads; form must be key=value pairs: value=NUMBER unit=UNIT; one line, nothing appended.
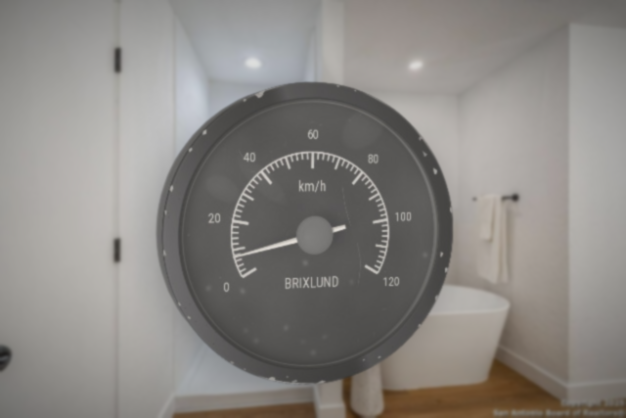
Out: value=8 unit=km/h
